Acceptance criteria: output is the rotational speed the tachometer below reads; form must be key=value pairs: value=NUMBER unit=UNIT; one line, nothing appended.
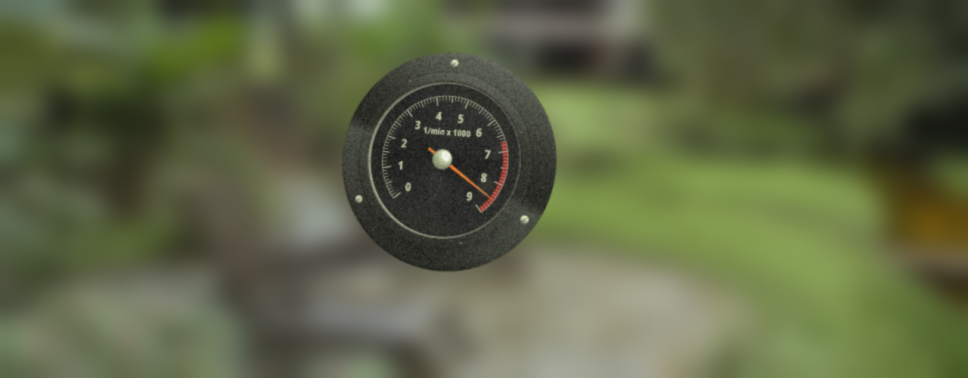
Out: value=8500 unit=rpm
